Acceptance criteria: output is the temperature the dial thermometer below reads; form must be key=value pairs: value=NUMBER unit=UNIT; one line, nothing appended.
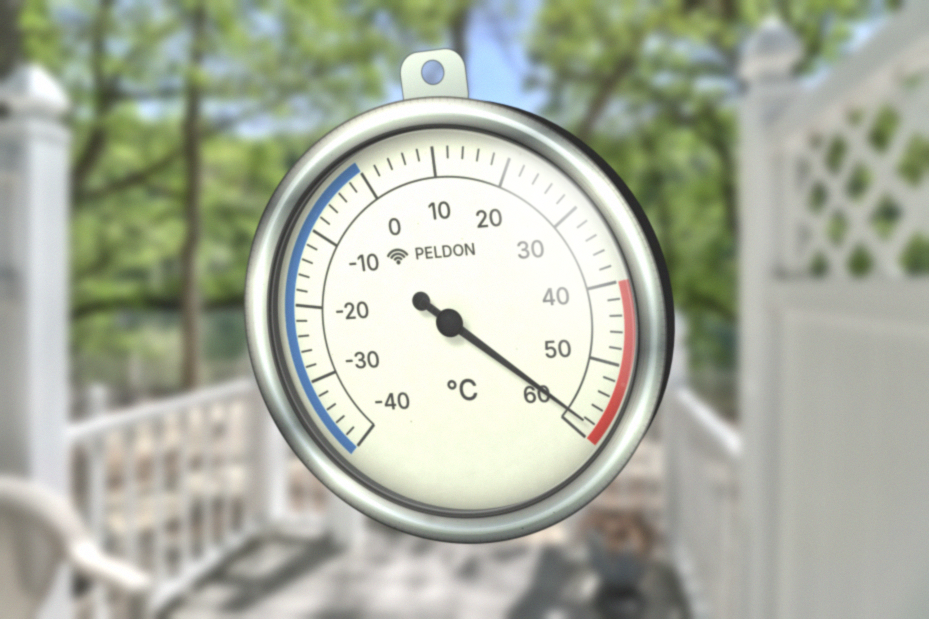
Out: value=58 unit=°C
